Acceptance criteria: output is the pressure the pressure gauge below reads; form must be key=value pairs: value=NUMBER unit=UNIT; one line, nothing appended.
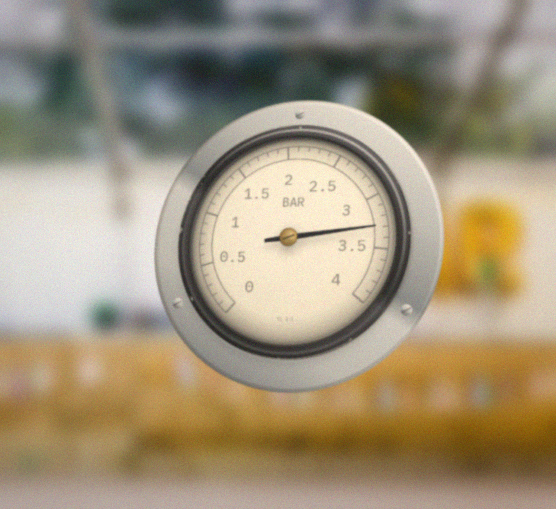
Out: value=3.3 unit=bar
